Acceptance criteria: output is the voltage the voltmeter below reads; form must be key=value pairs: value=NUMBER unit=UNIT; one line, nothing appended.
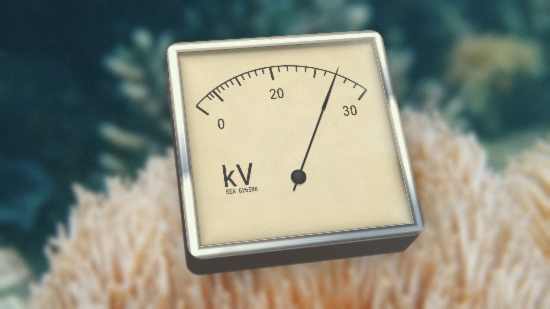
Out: value=27 unit=kV
